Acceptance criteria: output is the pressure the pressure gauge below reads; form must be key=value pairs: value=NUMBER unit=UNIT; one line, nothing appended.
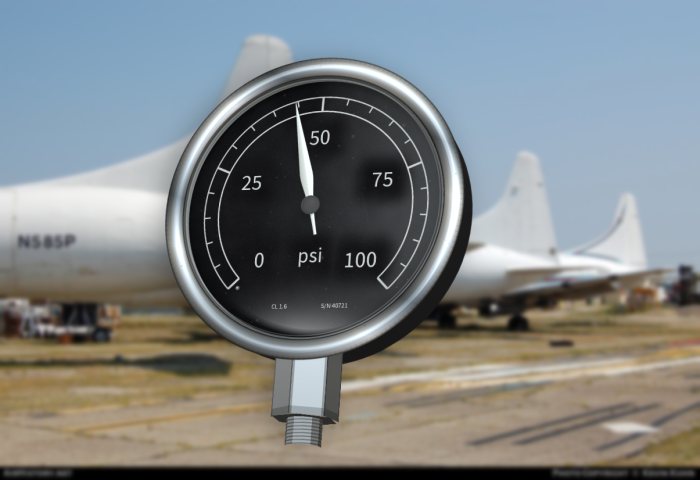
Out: value=45 unit=psi
